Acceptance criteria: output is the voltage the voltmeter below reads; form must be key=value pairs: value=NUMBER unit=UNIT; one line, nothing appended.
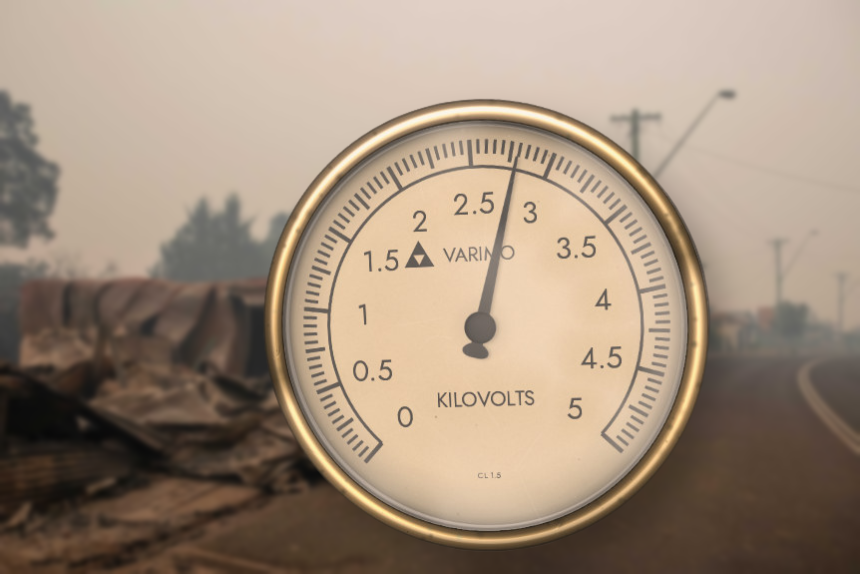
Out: value=2.8 unit=kV
